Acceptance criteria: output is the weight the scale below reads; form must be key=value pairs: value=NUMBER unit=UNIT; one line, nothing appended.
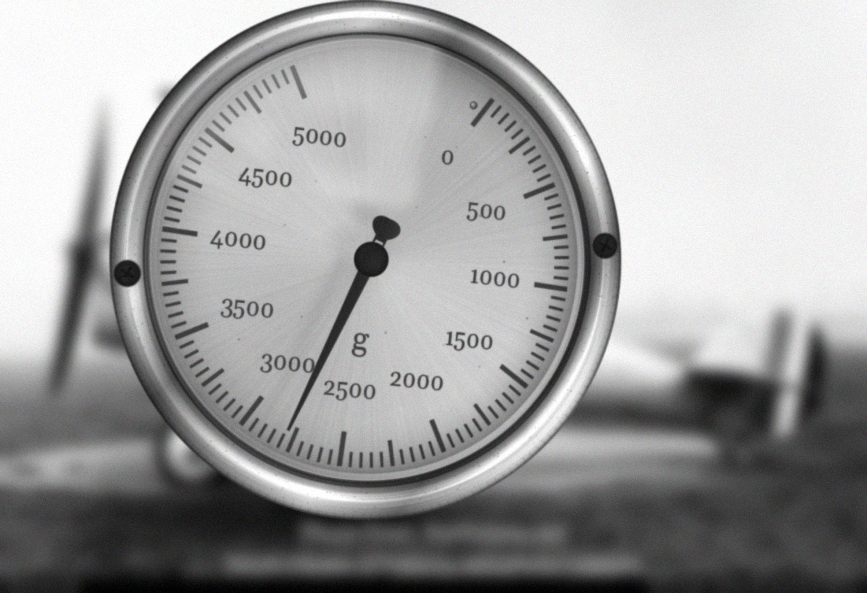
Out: value=2800 unit=g
